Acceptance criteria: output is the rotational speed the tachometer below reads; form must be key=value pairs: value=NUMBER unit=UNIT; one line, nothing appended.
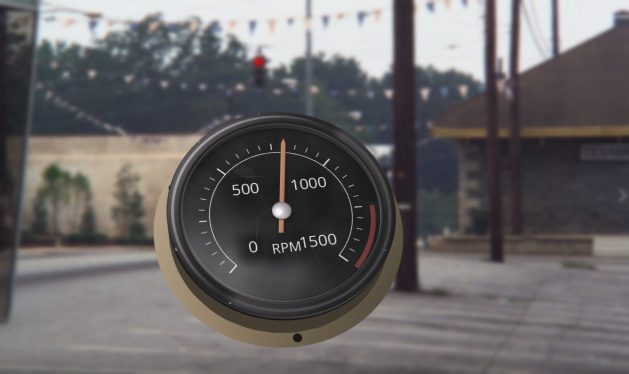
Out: value=800 unit=rpm
